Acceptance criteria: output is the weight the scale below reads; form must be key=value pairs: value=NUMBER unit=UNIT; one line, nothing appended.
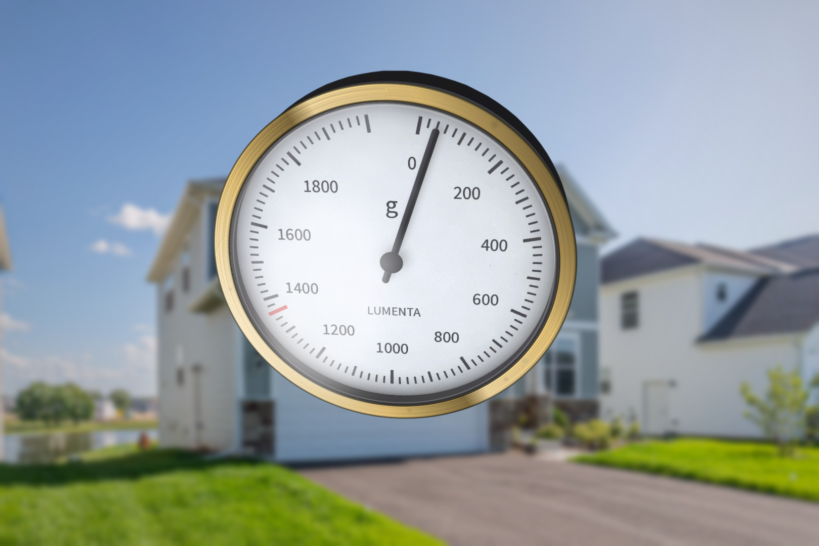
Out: value=40 unit=g
